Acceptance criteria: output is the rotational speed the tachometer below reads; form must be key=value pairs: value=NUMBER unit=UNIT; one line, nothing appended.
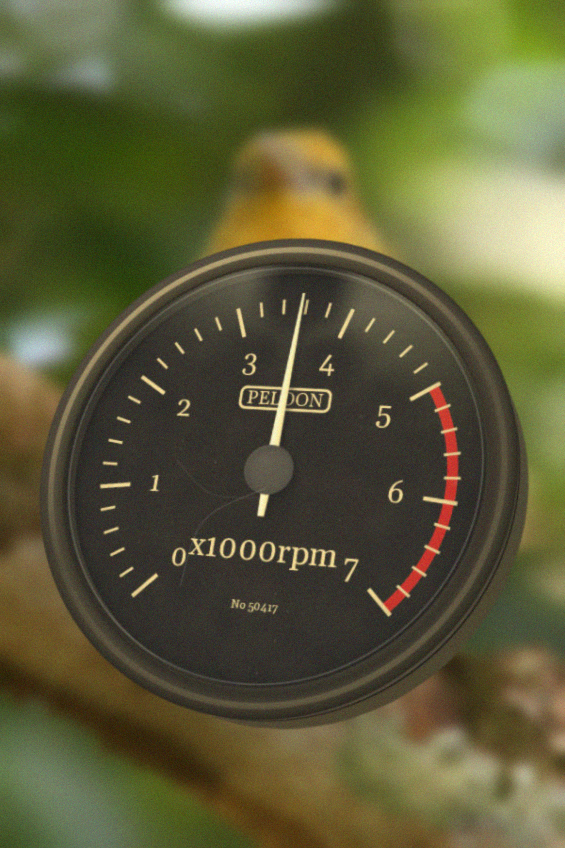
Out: value=3600 unit=rpm
